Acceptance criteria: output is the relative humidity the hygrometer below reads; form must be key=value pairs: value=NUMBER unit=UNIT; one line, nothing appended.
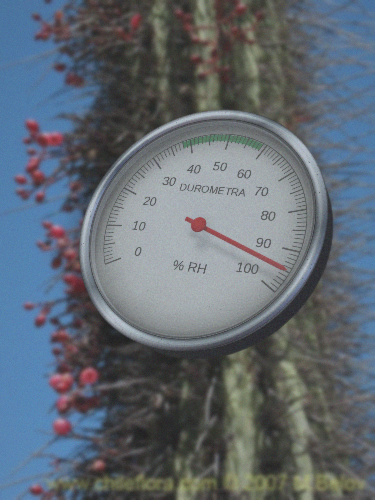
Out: value=95 unit=%
